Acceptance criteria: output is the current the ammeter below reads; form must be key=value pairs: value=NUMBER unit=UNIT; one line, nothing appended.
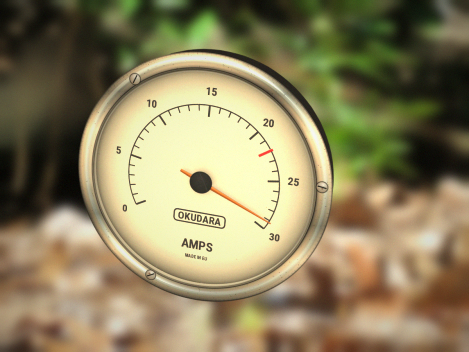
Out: value=29 unit=A
